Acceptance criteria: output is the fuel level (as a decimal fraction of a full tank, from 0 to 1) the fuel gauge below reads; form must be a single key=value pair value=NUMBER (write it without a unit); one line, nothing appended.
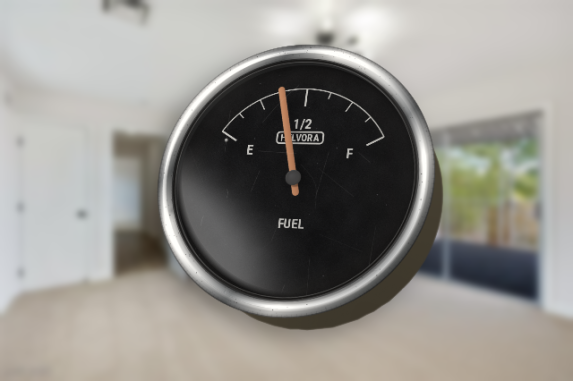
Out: value=0.375
